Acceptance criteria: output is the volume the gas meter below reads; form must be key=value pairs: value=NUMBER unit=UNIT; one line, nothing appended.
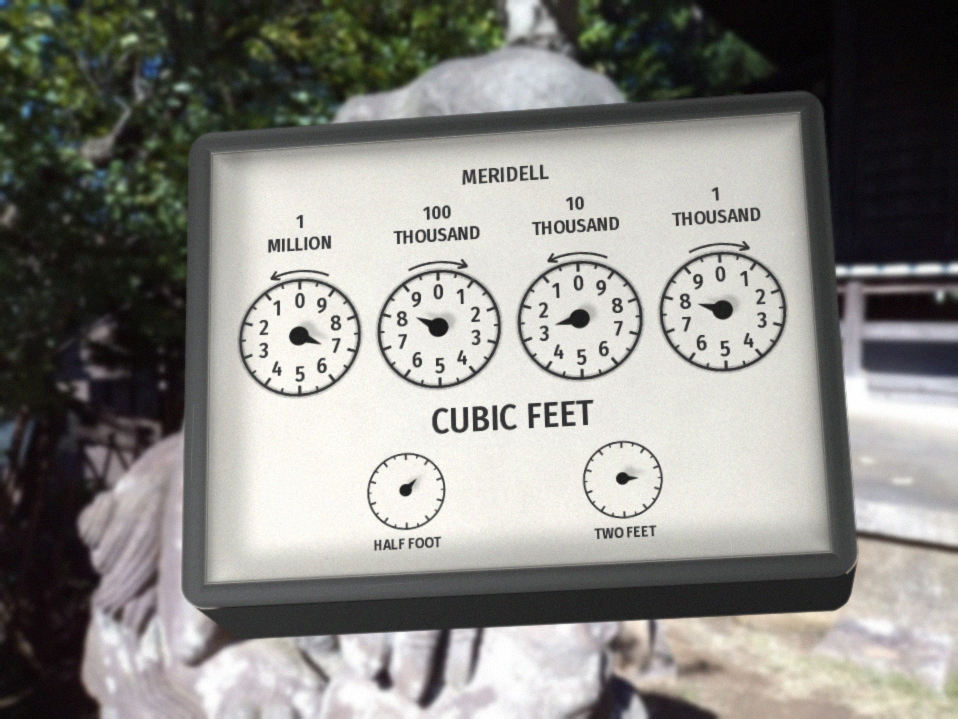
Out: value=682800 unit=ft³
